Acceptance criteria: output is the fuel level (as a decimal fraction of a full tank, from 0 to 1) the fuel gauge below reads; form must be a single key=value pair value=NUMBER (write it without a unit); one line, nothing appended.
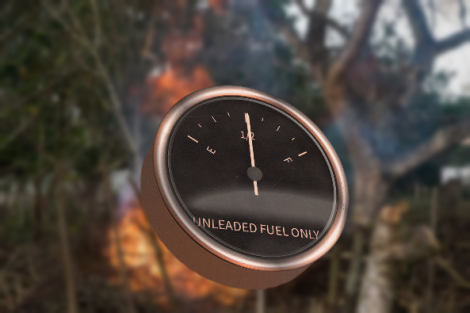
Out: value=0.5
